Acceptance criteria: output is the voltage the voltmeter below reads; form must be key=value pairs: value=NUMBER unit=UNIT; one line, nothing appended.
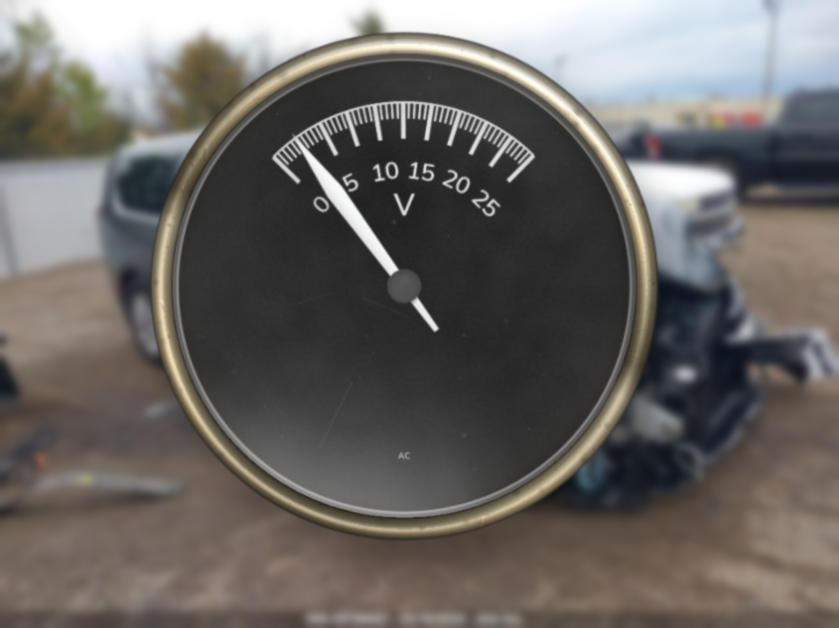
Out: value=2.5 unit=V
